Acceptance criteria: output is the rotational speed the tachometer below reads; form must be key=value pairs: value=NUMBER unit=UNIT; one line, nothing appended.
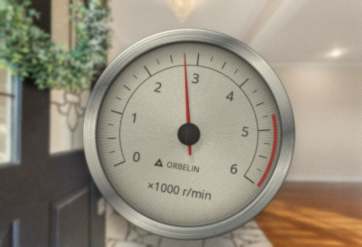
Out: value=2750 unit=rpm
